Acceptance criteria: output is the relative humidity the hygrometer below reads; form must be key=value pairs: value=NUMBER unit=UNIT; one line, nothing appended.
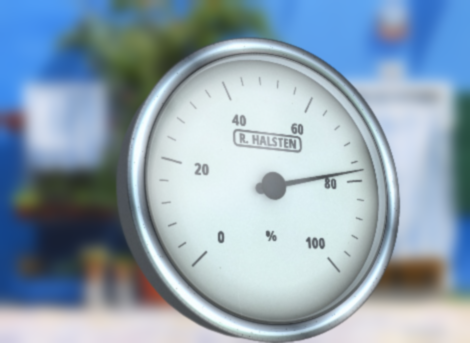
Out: value=78 unit=%
